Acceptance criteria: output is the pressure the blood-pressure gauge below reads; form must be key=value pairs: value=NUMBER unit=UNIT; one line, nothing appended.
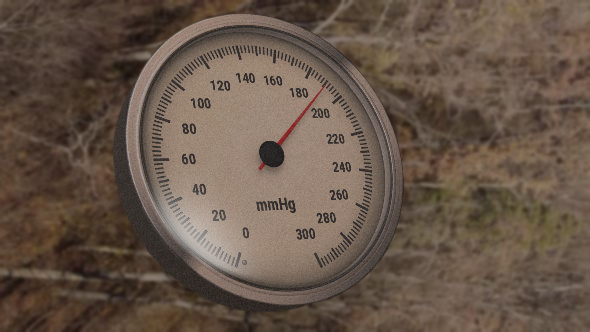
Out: value=190 unit=mmHg
